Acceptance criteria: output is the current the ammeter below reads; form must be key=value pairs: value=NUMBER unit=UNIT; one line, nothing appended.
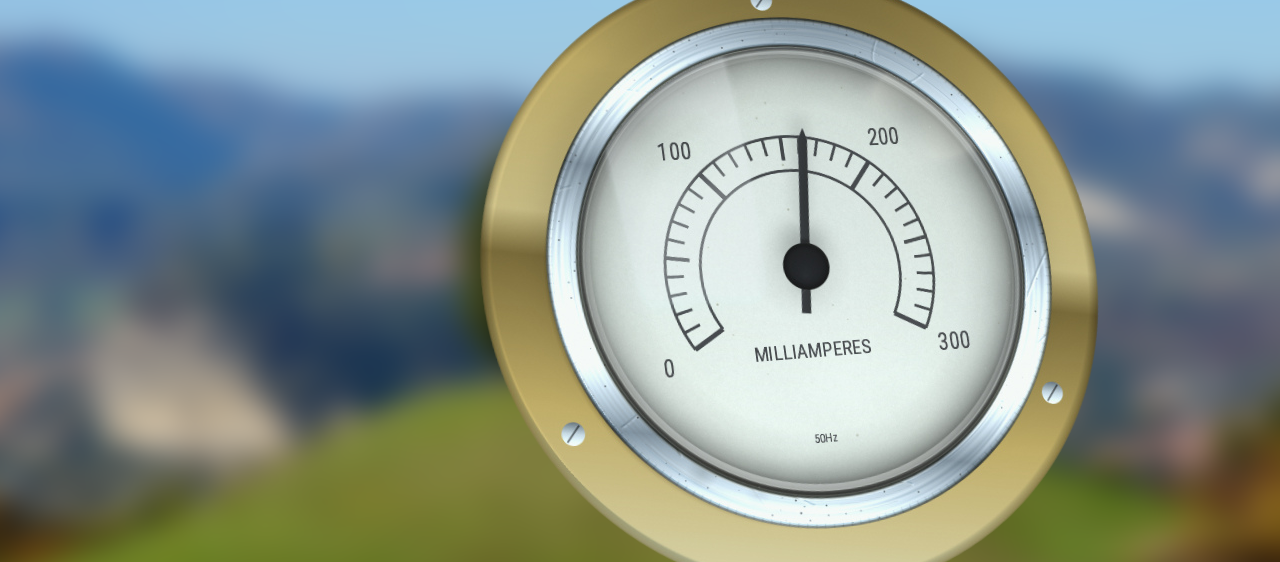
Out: value=160 unit=mA
